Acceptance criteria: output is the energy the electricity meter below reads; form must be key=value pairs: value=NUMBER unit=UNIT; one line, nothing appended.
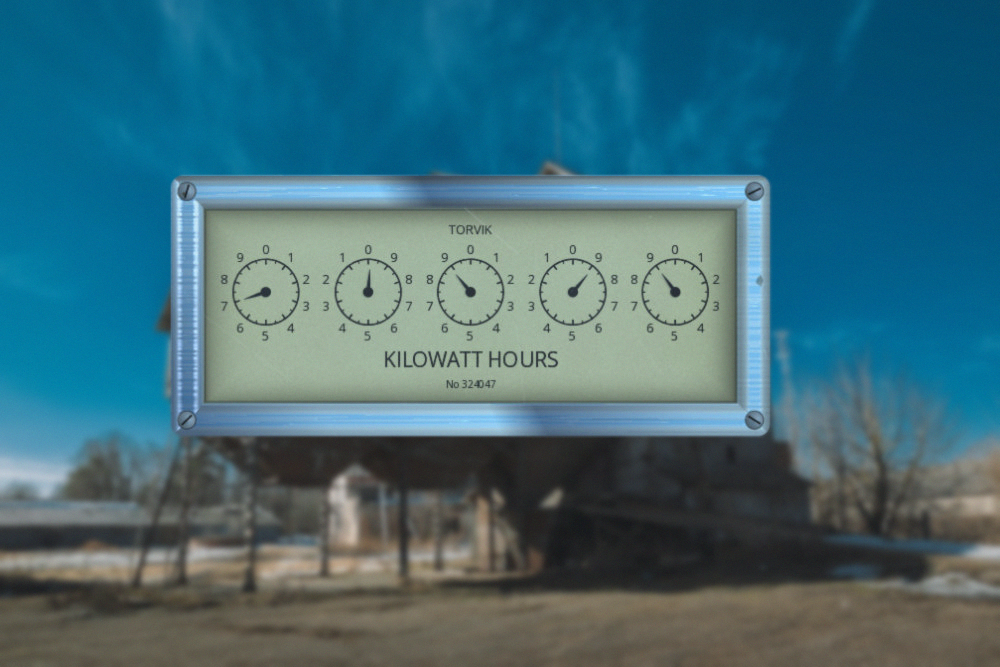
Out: value=69889 unit=kWh
